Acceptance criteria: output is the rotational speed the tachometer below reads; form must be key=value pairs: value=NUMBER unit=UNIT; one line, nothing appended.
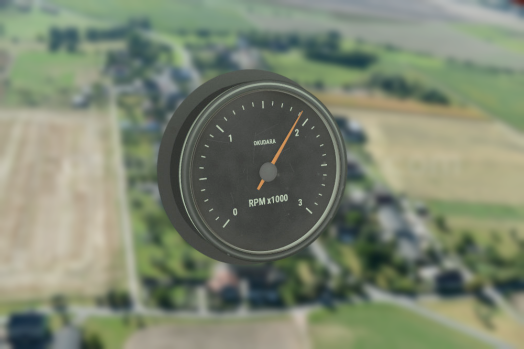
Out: value=1900 unit=rpm
